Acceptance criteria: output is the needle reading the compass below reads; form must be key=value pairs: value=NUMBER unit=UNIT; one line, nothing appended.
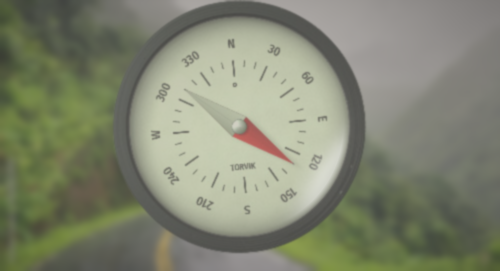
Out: value=130 unit=°
